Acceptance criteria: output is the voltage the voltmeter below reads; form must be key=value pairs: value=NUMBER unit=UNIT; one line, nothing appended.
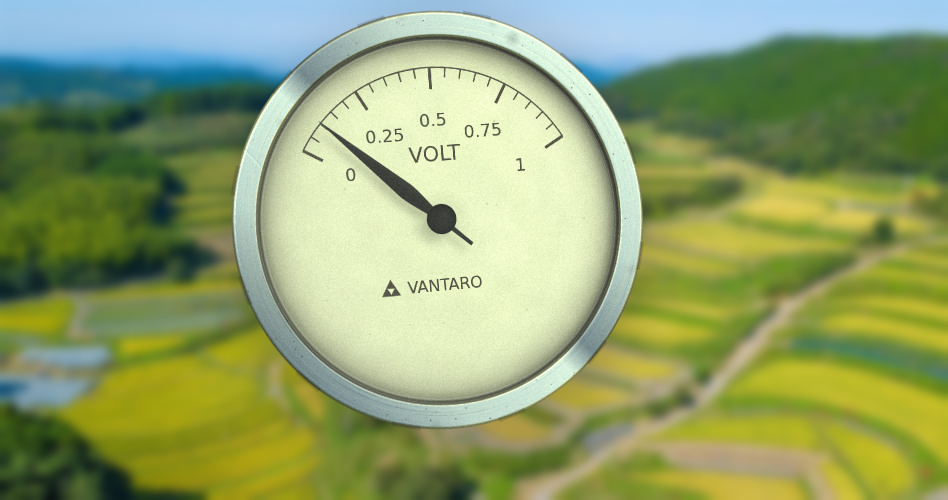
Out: value=0.1 unit=V
